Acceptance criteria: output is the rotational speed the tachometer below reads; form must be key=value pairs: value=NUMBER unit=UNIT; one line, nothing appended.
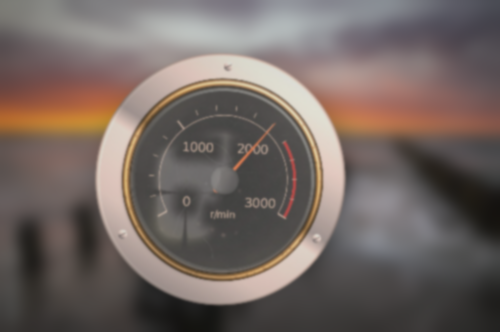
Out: value=2000 unit=rpm
